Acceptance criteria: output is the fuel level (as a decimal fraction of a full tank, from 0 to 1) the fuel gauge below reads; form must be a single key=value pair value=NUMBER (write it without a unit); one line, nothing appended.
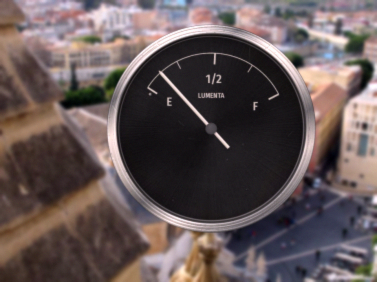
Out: value=0.125
